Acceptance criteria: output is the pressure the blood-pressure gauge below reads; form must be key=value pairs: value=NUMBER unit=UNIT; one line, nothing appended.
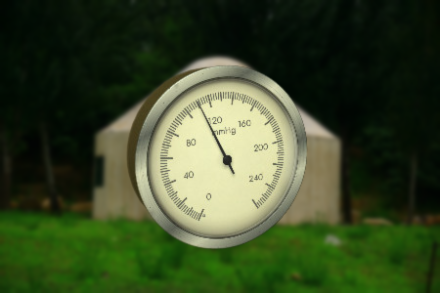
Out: value=110 unit=mmHg
